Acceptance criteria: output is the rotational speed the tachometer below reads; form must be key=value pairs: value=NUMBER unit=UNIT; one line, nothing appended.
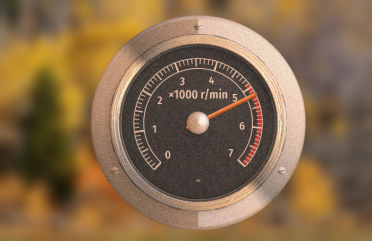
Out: value=5200 unit=rpm
